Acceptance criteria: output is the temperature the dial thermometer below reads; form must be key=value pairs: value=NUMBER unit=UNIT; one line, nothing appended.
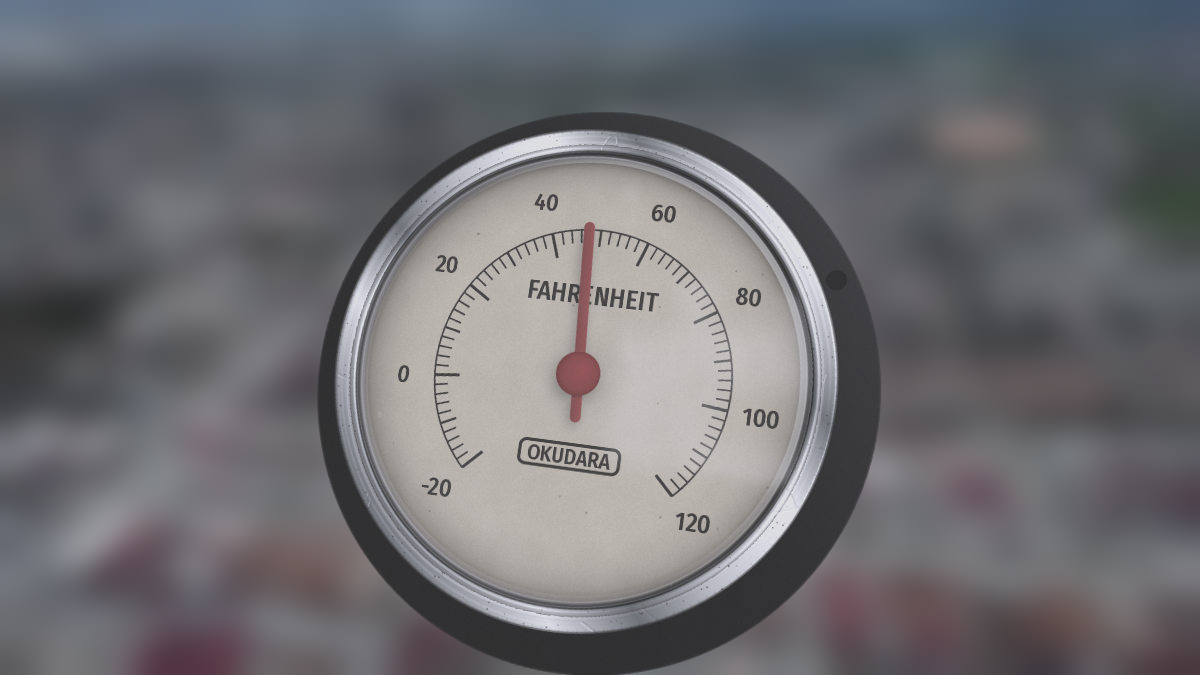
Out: value=48 unit=°F
